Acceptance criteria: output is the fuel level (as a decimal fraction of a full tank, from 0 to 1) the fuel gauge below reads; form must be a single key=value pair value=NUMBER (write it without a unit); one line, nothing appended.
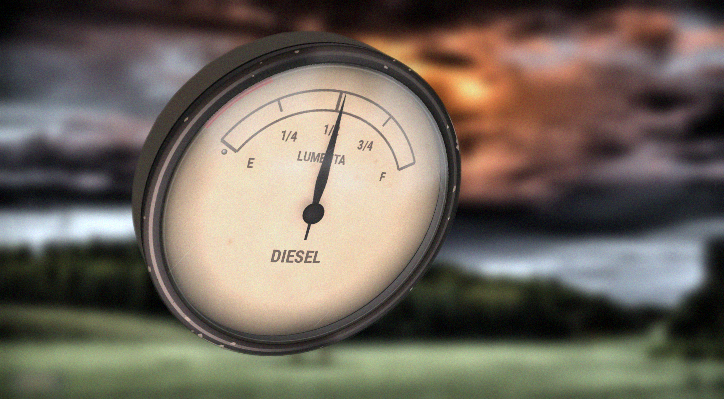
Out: value=0.5
